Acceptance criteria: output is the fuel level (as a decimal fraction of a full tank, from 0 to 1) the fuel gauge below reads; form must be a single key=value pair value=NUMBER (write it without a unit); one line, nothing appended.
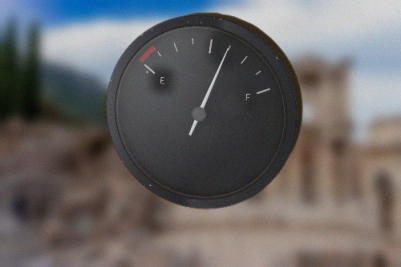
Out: value=0.625
